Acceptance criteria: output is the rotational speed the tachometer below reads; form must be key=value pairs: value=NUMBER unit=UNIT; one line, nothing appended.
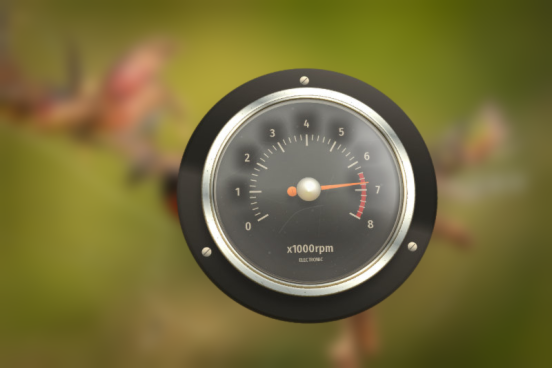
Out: value=6800 unit=rpm
